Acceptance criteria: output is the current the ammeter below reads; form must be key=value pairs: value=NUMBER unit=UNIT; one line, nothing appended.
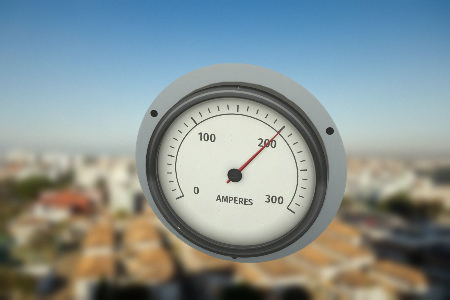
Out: value=200 unit=A
